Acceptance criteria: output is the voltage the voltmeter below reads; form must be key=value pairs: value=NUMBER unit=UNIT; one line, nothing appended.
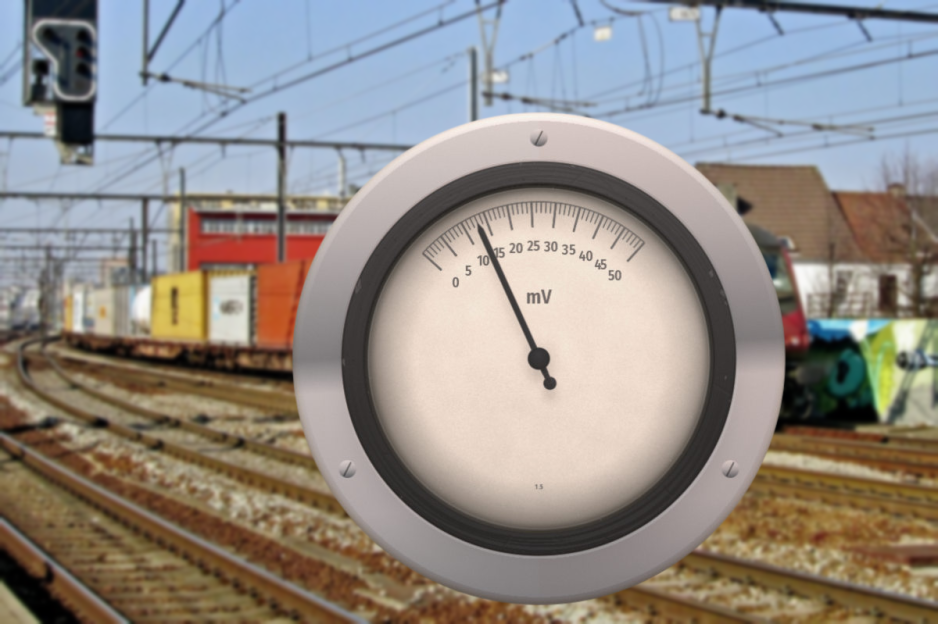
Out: value=13 unit=mV
